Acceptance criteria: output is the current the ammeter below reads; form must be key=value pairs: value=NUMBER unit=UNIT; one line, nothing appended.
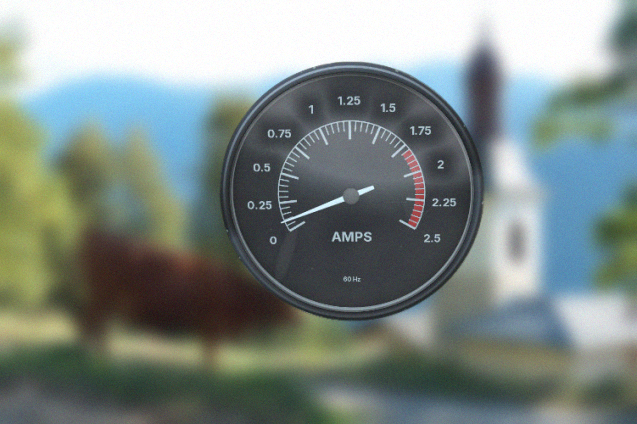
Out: value=0.1 unit=A
